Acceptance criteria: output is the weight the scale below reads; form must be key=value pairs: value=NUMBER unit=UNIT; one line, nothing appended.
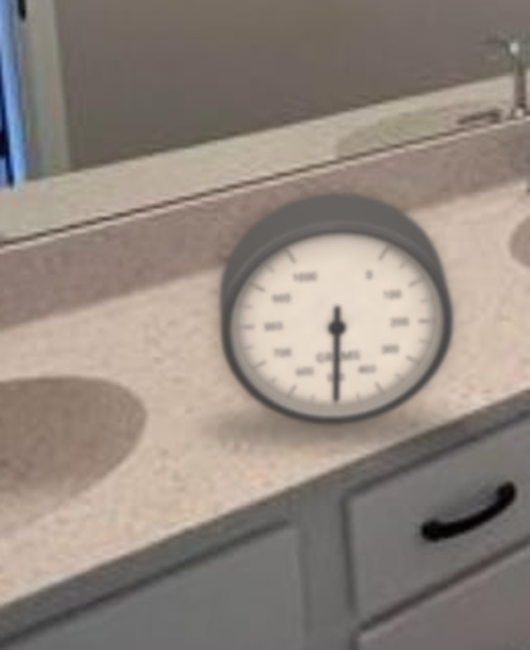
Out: value=500 unit=g
